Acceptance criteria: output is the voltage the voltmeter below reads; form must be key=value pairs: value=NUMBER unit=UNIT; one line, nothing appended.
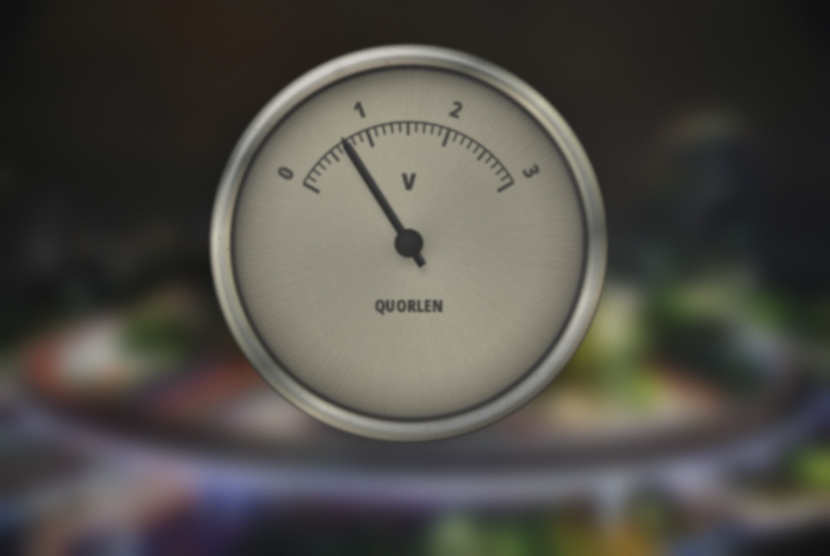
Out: value=0.7 unit=V
